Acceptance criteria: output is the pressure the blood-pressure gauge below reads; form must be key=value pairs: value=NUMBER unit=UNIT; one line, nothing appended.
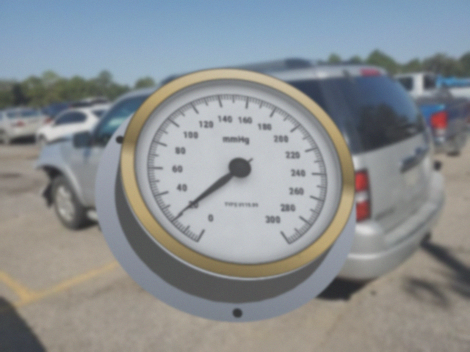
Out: value=20 unit=mmHg
